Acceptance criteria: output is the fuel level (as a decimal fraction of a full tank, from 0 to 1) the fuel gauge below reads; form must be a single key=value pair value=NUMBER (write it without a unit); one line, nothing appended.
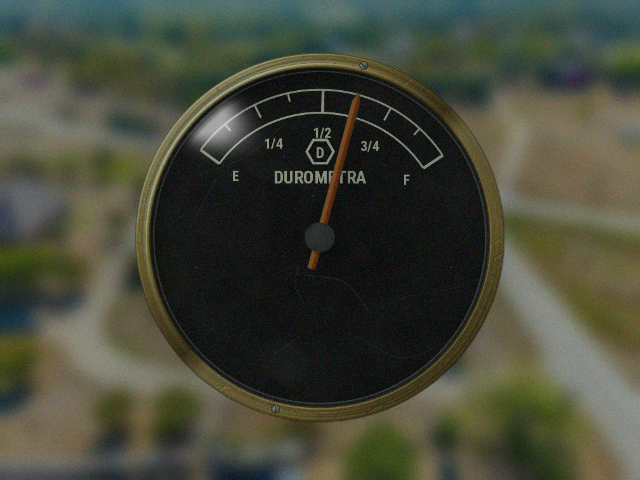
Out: value=0.625
